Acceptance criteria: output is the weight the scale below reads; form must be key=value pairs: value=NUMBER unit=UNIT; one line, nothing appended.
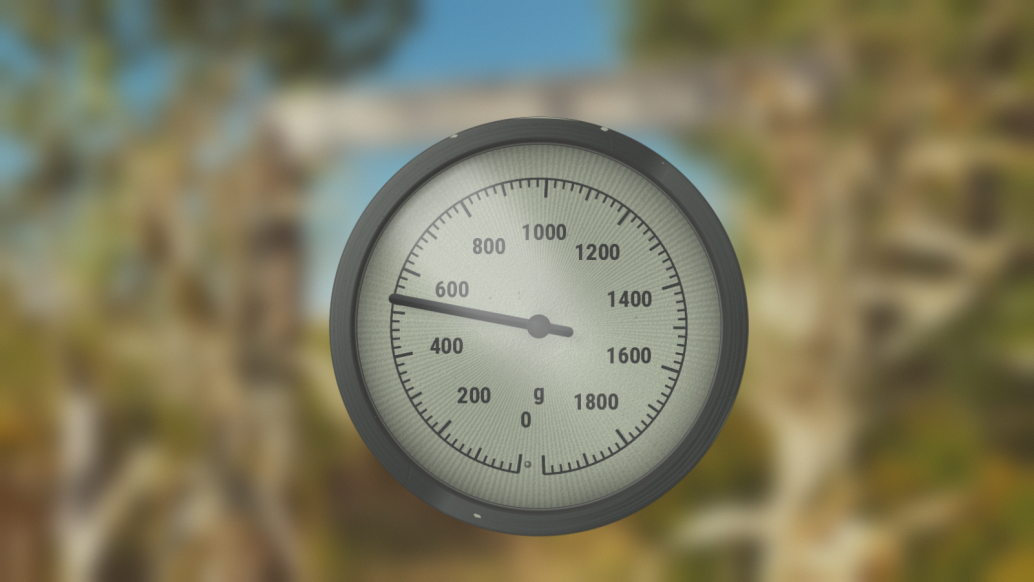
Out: value=530 unit=g
